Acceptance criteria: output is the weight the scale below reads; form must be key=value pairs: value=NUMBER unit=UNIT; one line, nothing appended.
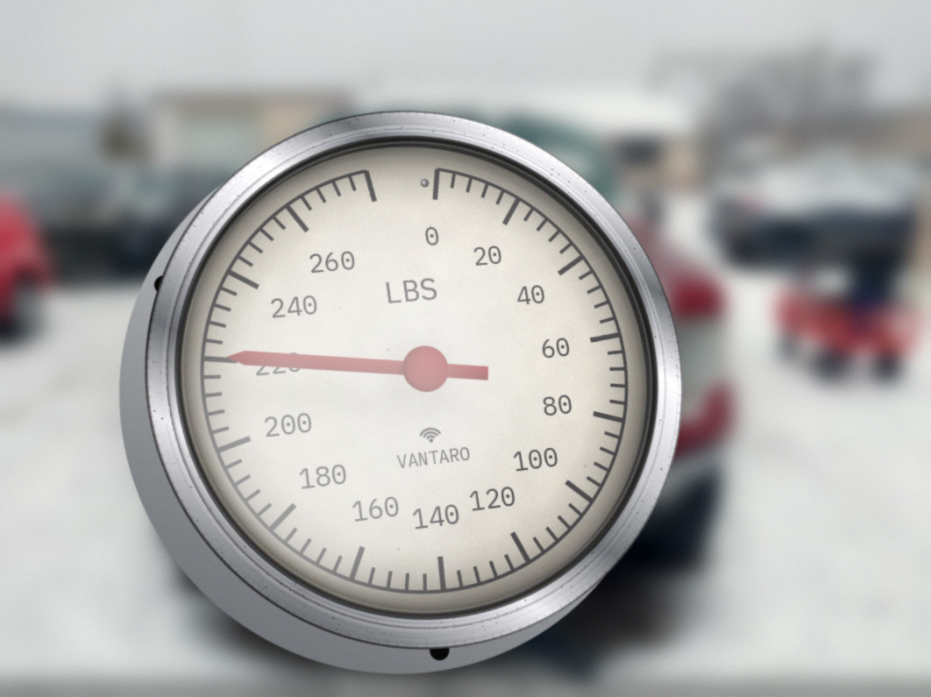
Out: value=220 unit=lb
